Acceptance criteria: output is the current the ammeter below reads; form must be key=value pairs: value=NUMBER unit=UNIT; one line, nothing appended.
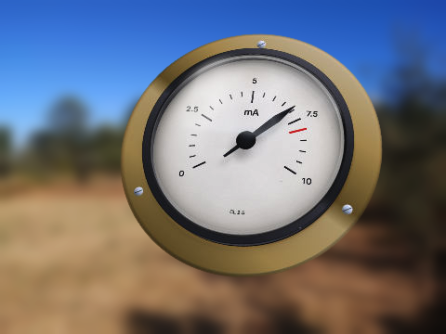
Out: value=7 unit=mA
